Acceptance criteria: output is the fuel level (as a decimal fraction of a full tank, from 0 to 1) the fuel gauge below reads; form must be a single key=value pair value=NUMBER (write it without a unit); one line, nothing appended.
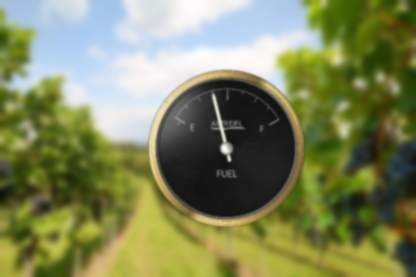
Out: value=0.375
